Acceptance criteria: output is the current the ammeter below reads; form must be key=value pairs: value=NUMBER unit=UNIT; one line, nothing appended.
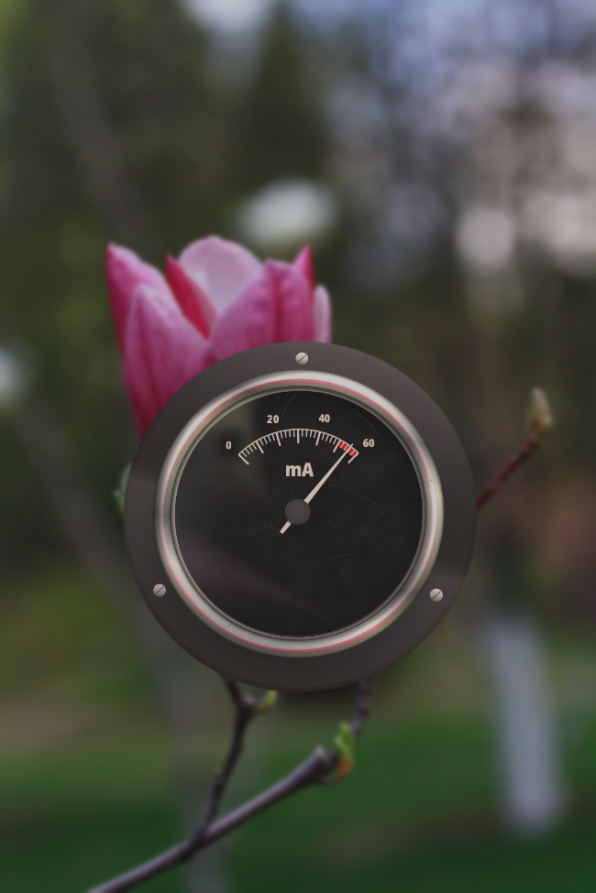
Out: value=56 unit=mA
